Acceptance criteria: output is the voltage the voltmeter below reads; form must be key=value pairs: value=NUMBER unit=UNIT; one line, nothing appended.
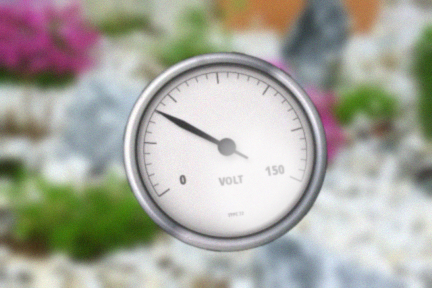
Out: value=40 unit=V
